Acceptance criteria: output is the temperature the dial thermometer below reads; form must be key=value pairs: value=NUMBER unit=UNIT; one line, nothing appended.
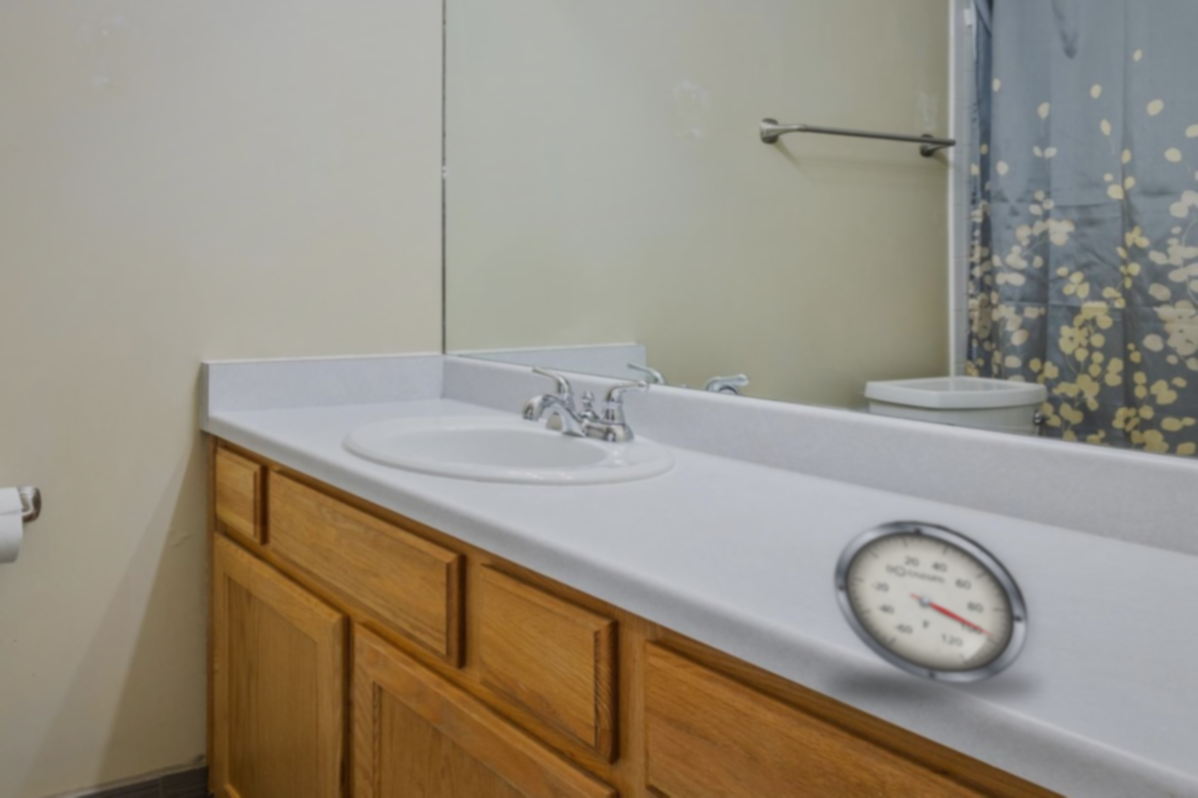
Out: value=96 unit=°F
